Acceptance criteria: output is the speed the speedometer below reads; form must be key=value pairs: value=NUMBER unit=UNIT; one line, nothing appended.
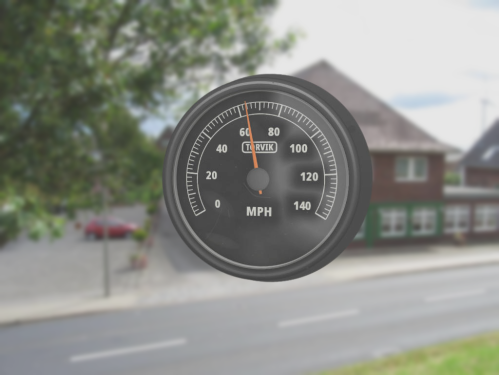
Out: value=64 unit=mph
